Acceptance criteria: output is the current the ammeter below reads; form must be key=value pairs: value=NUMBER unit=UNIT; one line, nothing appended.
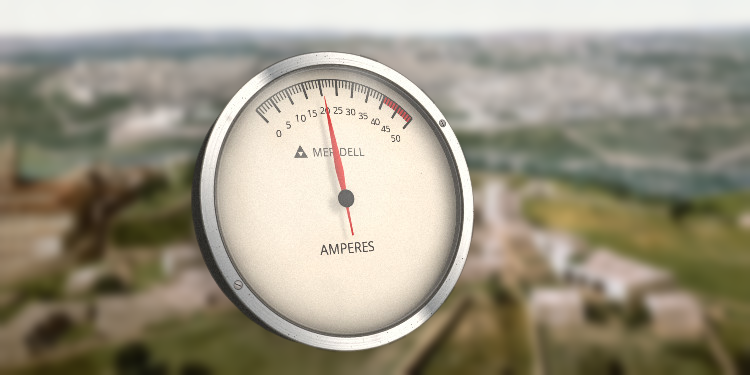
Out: value=20 unit=A
